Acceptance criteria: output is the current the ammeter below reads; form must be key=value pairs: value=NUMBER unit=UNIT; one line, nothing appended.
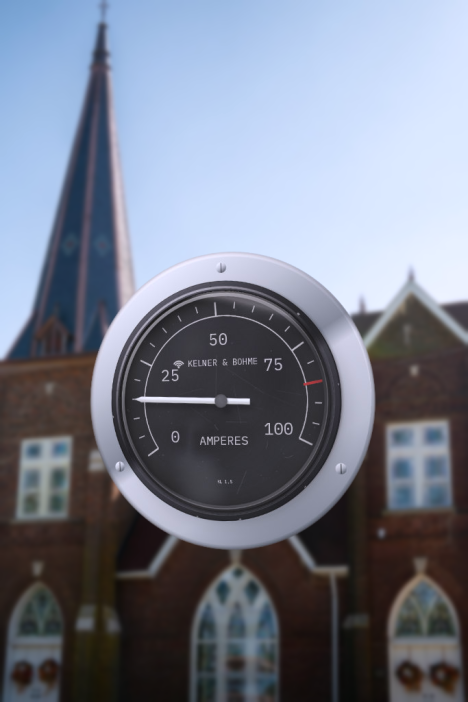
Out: value=15 unit=A
